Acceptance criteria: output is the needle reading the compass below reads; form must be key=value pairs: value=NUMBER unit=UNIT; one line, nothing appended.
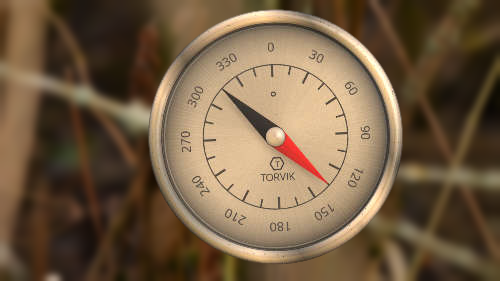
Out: value=135 unit=°
